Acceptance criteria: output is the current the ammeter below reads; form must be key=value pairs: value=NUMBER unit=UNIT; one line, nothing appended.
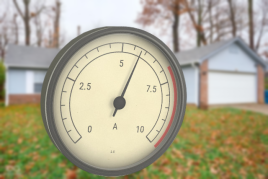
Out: value=5.75 unit=A
